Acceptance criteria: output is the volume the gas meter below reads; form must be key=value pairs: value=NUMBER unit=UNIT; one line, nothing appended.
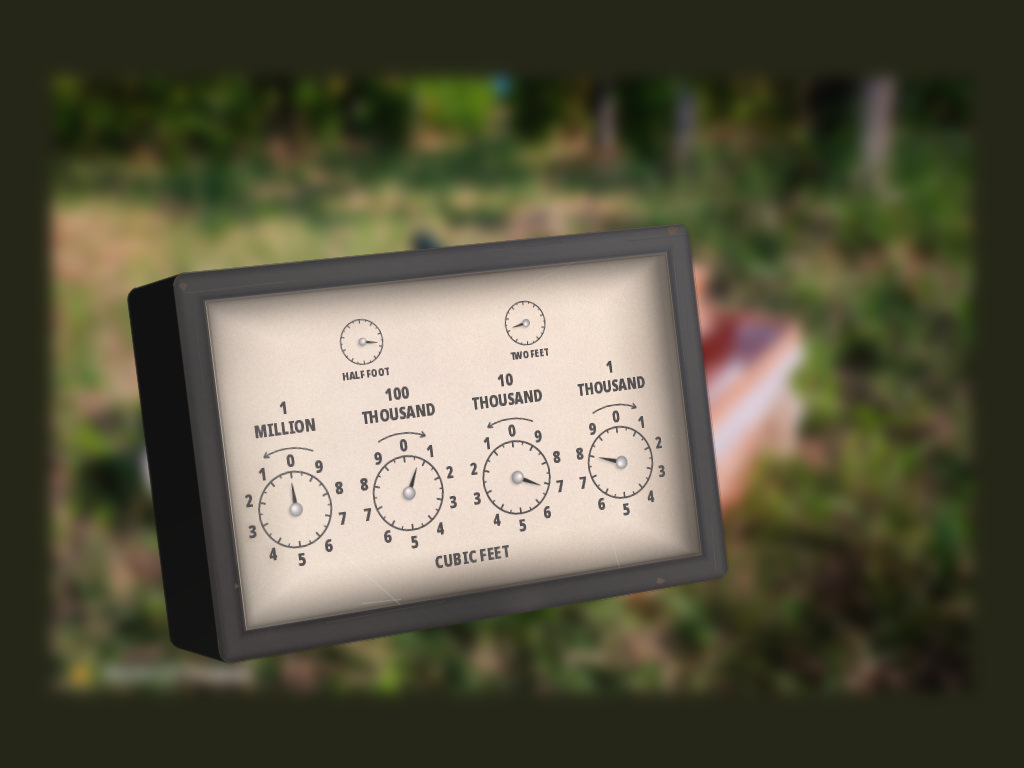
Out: value=6800 unit=ft³
